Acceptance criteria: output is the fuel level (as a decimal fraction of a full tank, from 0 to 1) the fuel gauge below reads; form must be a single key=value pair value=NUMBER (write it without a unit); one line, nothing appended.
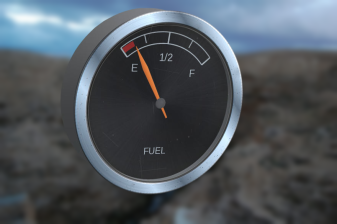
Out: value=0.125
